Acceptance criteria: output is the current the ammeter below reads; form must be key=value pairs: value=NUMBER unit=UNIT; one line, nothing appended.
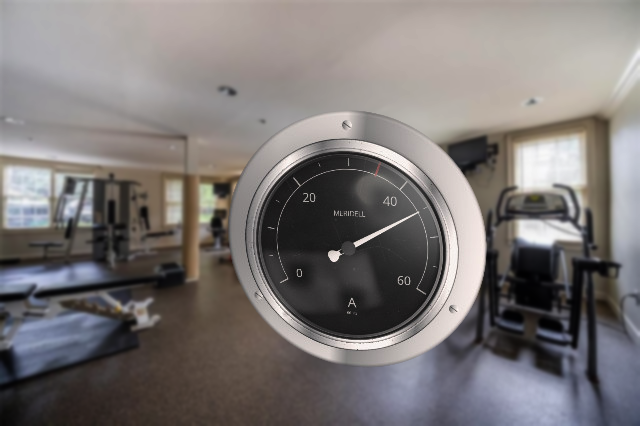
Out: value=45 unit=A
